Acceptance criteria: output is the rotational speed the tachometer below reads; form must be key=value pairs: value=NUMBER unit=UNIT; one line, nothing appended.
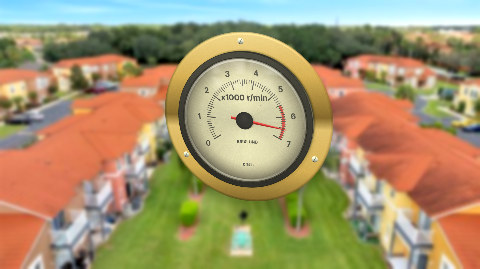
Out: value=6500 unit=rpm
